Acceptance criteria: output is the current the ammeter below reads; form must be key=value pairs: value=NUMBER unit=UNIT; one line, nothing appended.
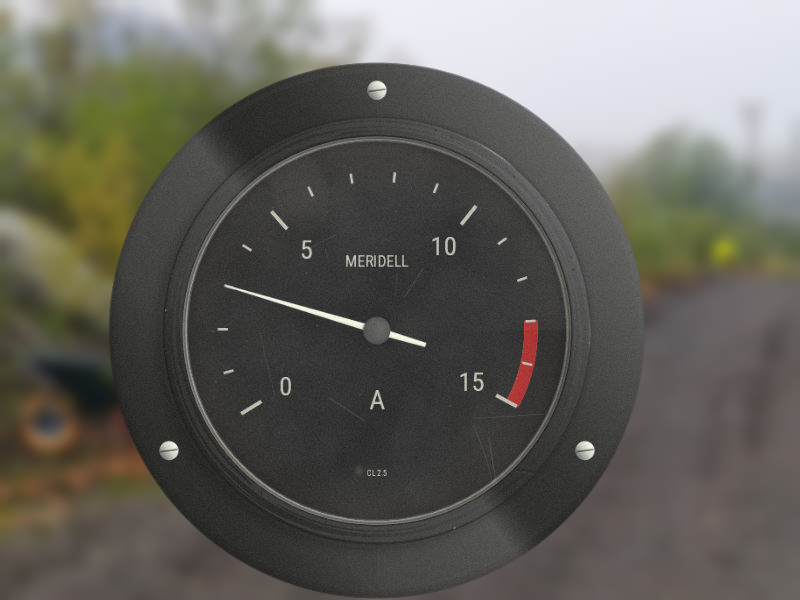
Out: value=3 unit=A
